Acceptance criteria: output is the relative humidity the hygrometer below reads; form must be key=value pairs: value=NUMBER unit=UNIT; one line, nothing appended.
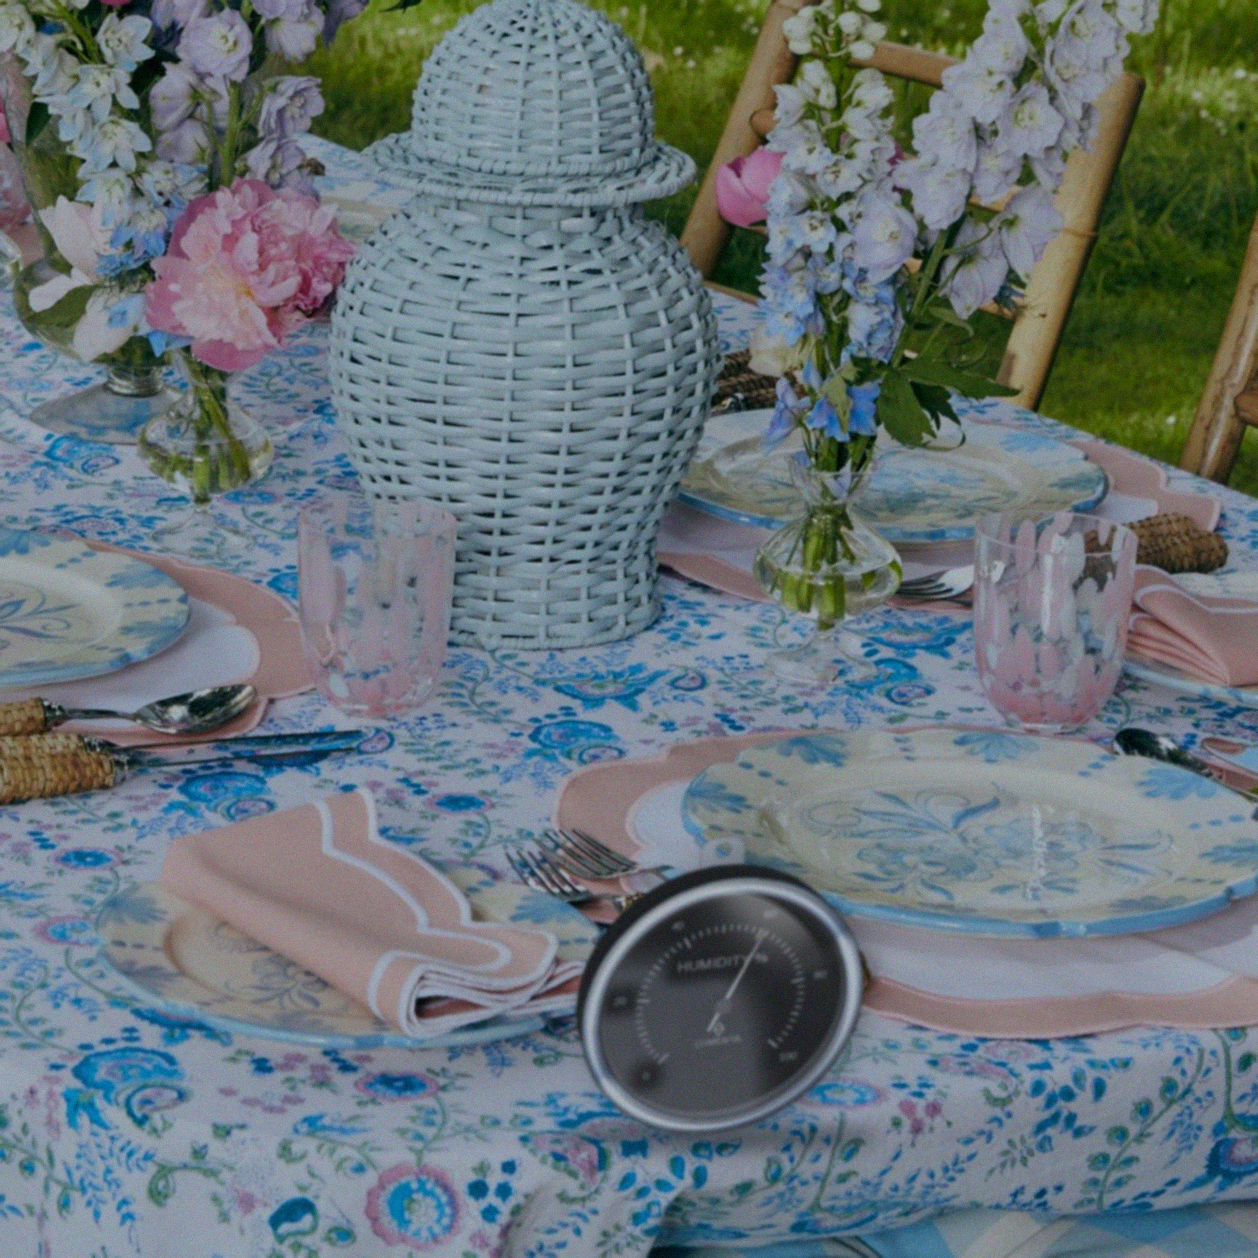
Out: value=60 unit=%
